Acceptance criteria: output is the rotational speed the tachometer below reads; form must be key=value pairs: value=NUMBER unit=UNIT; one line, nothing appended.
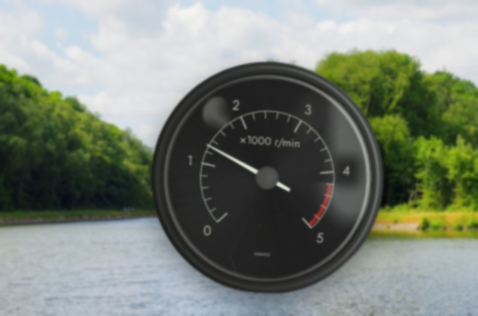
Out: value=1300 unit=rpm
